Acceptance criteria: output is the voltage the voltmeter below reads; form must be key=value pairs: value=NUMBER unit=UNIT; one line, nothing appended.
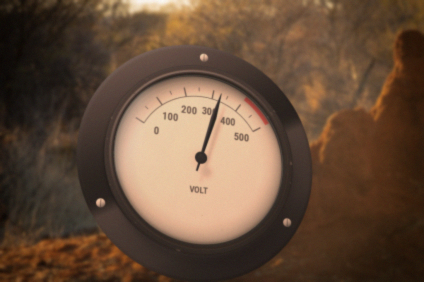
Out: value=325 unit=V
